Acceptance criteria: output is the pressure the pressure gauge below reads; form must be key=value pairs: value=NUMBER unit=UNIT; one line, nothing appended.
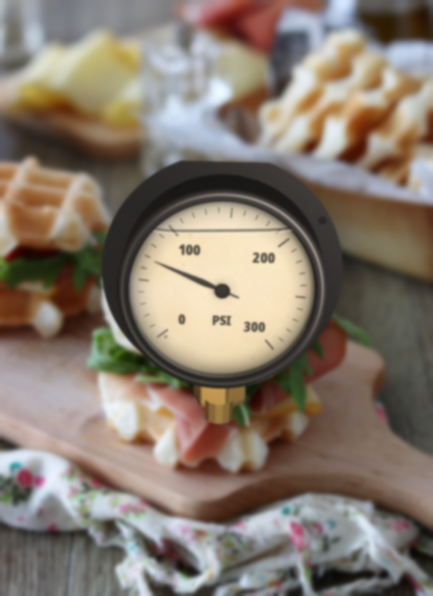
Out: value=70 unit=psi
